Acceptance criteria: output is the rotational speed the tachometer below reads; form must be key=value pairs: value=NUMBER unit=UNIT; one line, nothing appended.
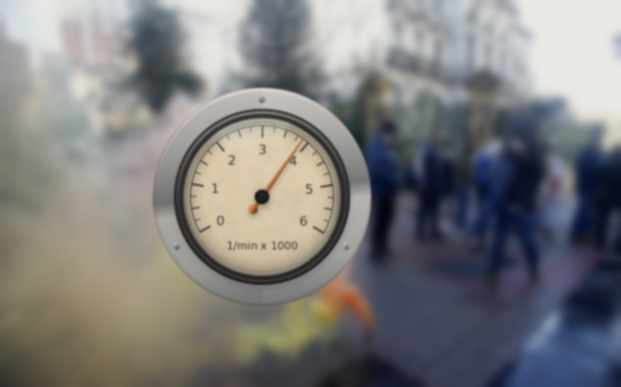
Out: value=3875 unit=rpm
